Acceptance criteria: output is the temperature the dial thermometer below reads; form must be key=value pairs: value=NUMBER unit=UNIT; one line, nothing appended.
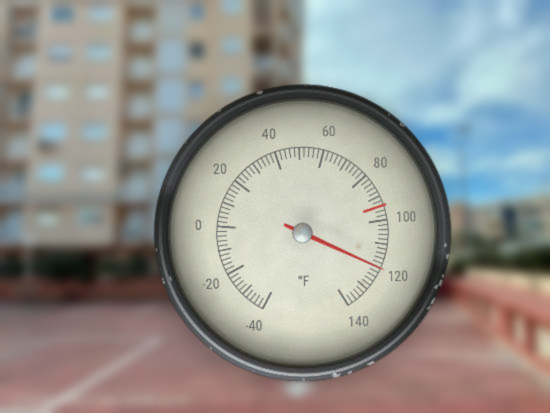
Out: value=120 unit=°F
